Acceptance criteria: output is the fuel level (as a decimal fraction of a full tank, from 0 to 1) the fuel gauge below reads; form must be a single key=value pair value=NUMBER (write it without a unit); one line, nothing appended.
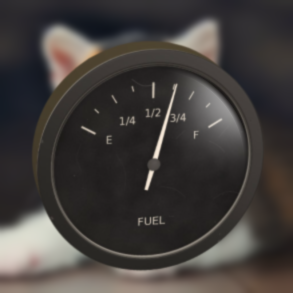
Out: value=0.625
